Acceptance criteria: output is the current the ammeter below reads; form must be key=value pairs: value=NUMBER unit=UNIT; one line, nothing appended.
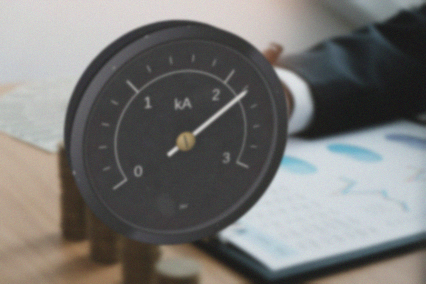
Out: value=2.2 unit=kA
